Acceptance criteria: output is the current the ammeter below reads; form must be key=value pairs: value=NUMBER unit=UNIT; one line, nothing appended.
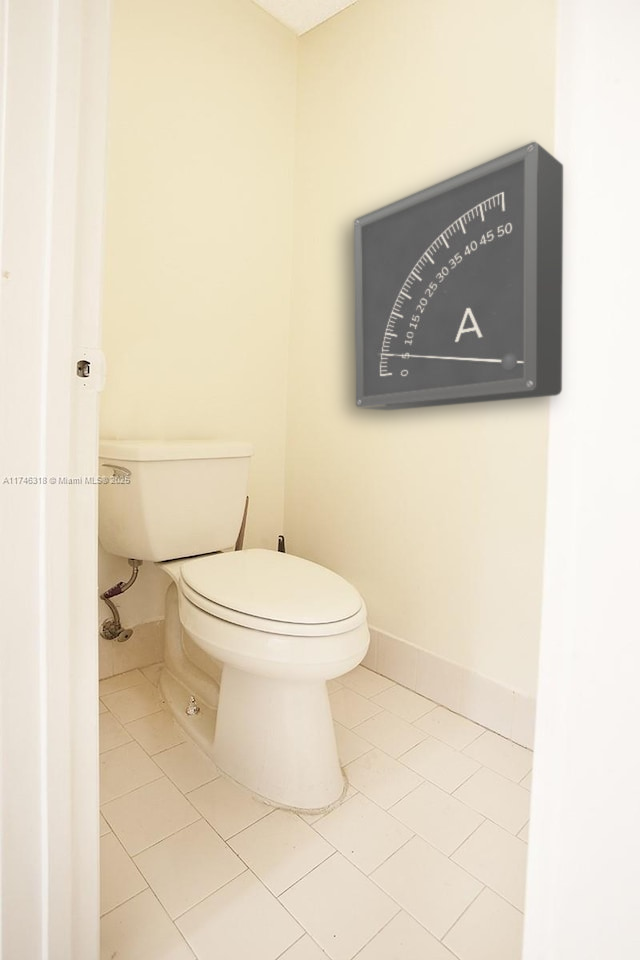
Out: value=5 unit=A
